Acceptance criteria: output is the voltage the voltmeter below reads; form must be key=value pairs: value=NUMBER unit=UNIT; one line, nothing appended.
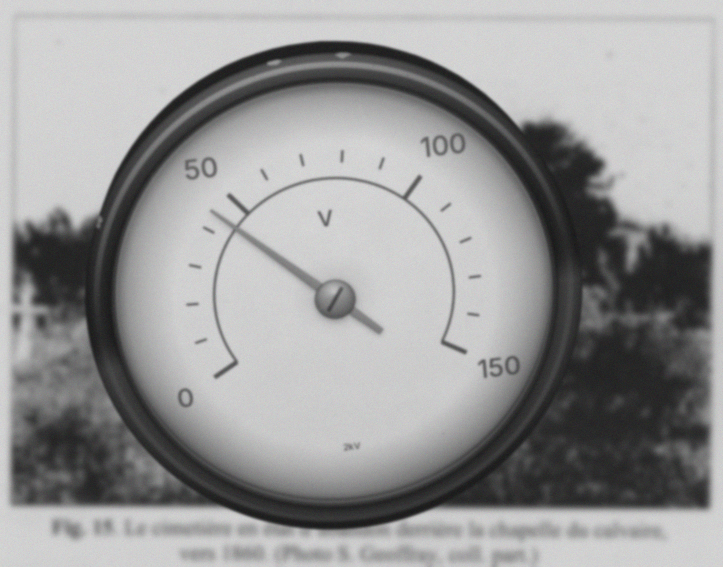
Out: value=45 unit=V
